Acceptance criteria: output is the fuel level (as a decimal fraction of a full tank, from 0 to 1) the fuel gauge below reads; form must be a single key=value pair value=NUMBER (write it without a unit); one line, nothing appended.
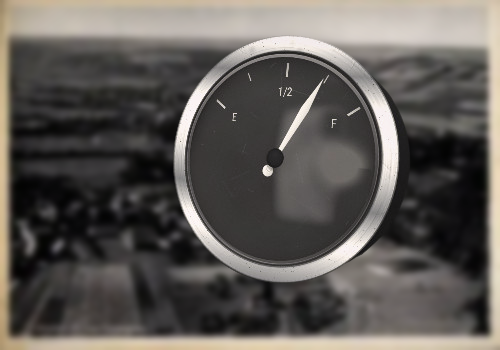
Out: value=0.75
